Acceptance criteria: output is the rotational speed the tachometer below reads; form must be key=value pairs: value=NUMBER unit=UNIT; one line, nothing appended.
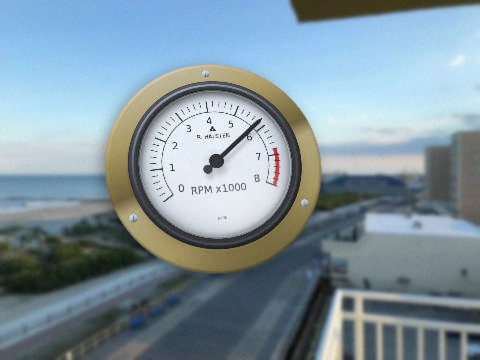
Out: value=5800 unit=rpm
